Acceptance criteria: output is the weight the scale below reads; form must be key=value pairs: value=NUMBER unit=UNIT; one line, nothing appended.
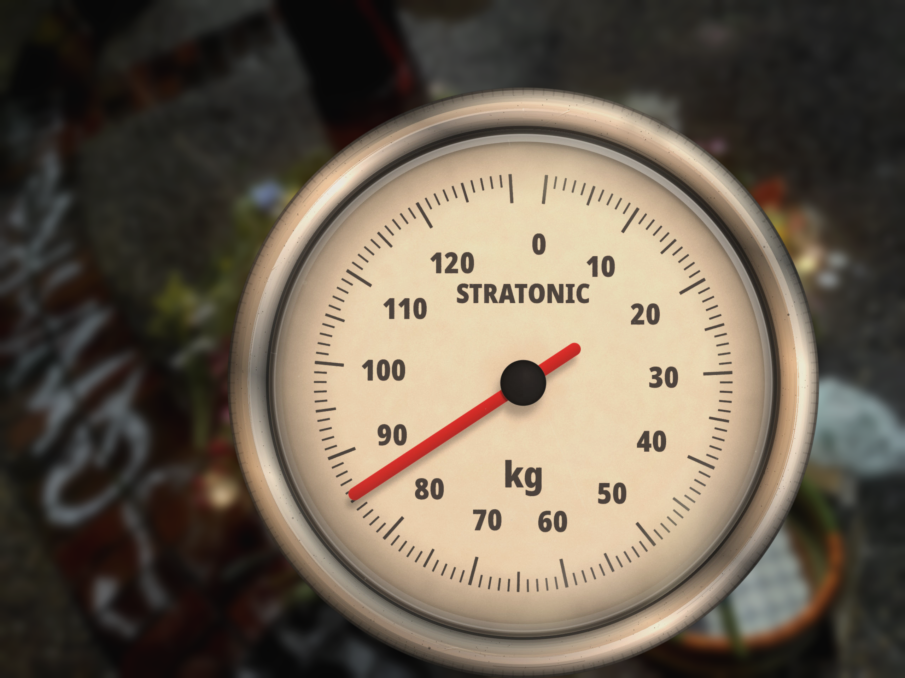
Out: value=85.5 unit=kg
